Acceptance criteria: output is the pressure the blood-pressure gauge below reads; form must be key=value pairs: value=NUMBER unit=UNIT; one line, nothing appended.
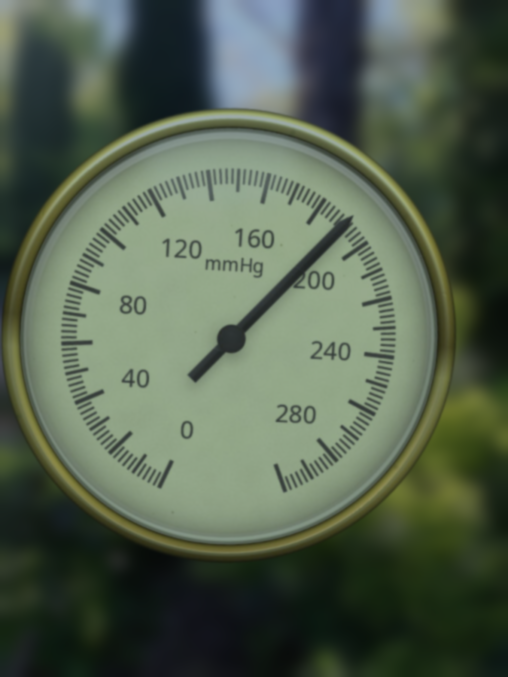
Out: value=190 unit=mmHg
